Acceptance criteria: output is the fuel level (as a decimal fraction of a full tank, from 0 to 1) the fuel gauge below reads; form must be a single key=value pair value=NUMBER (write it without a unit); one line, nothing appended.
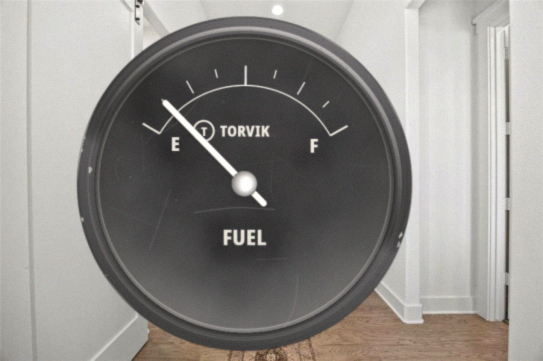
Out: value=0.125
